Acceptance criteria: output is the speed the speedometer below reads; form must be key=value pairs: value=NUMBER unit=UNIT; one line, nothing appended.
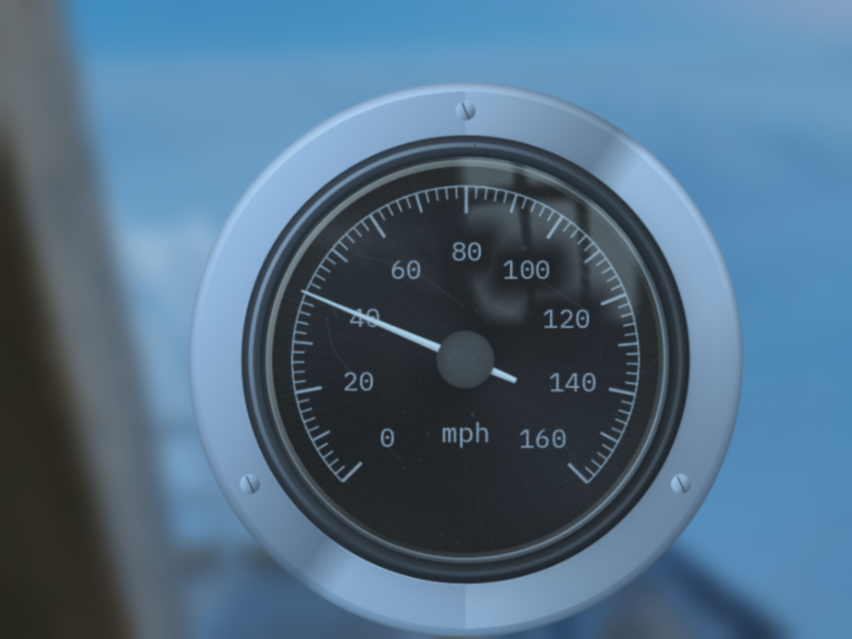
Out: value=40 unit=mph
